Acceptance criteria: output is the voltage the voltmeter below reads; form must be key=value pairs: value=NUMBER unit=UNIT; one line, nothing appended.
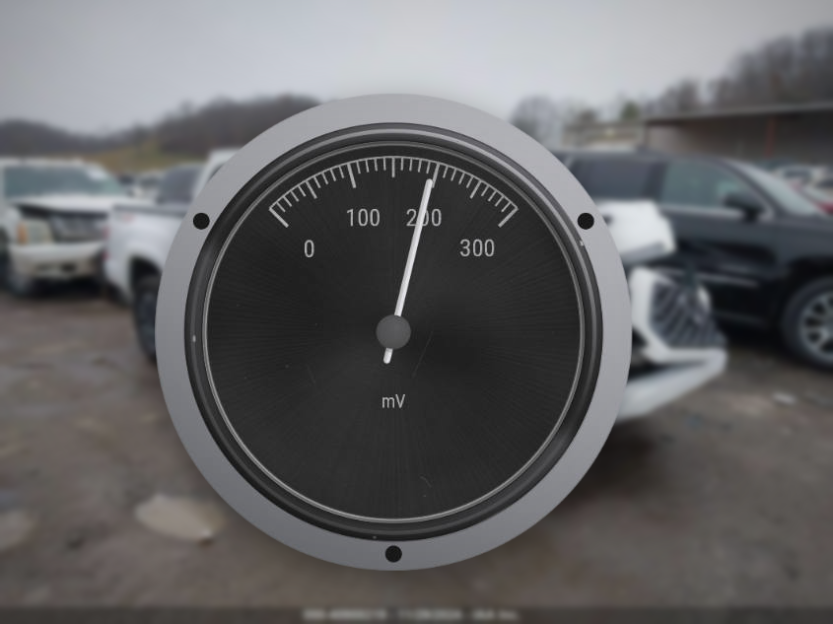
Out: value=195 unit=mV
